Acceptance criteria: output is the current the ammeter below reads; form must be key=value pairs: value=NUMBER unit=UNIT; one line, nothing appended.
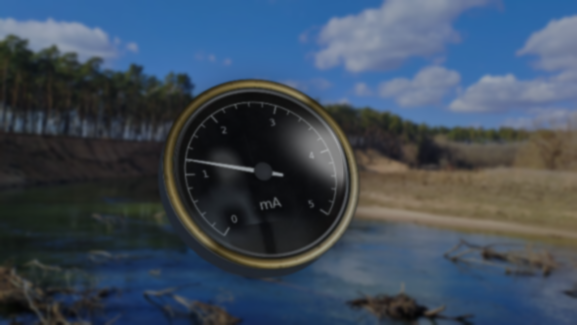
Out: value=1.2 unit=mA
